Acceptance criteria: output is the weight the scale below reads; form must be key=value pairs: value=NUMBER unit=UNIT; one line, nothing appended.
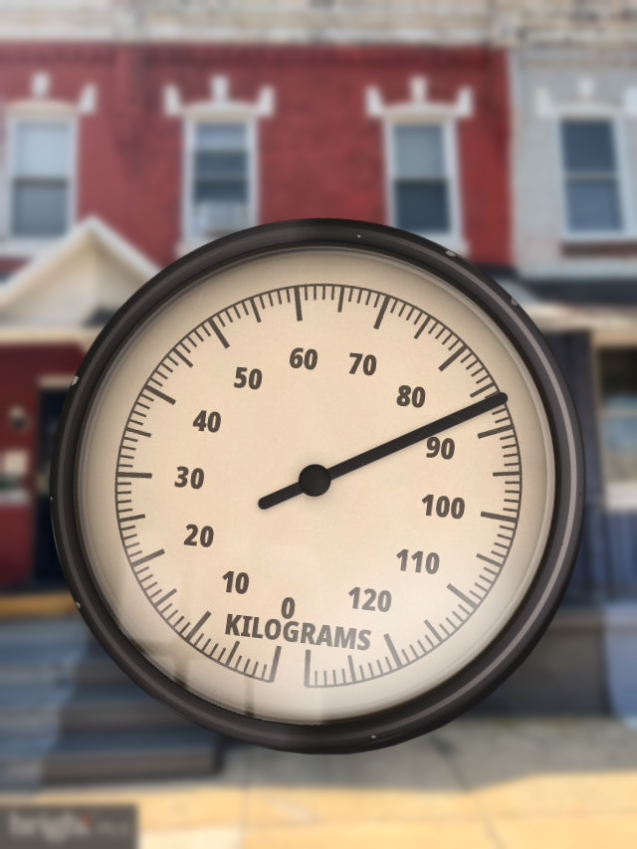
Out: value=87 unit=kg
